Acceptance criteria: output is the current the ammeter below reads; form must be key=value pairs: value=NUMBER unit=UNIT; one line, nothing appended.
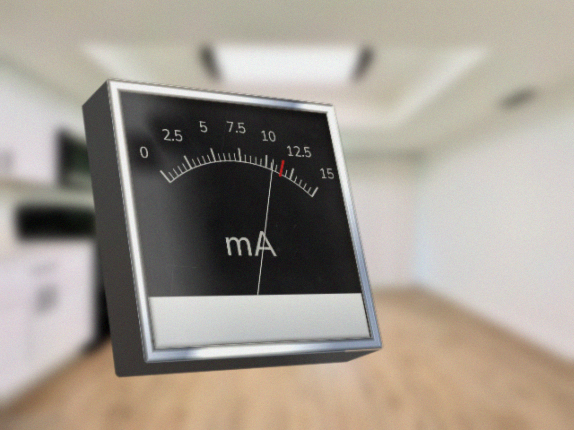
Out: value=10.5 unit=mA
